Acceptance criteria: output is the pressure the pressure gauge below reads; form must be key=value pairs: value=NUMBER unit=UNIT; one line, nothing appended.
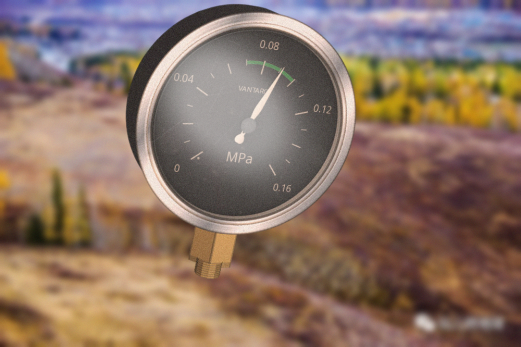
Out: value=0.09 unit=MPa
